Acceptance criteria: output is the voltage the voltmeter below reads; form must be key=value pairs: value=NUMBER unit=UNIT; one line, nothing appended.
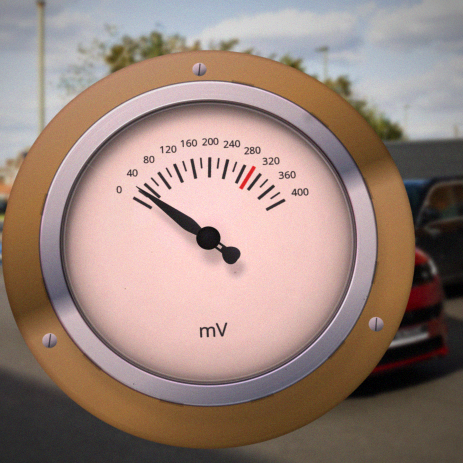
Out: value=20 unit=mV
